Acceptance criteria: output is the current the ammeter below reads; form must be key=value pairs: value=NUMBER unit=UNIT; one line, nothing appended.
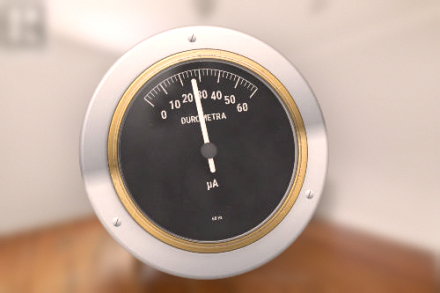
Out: value=26 unit=µA
